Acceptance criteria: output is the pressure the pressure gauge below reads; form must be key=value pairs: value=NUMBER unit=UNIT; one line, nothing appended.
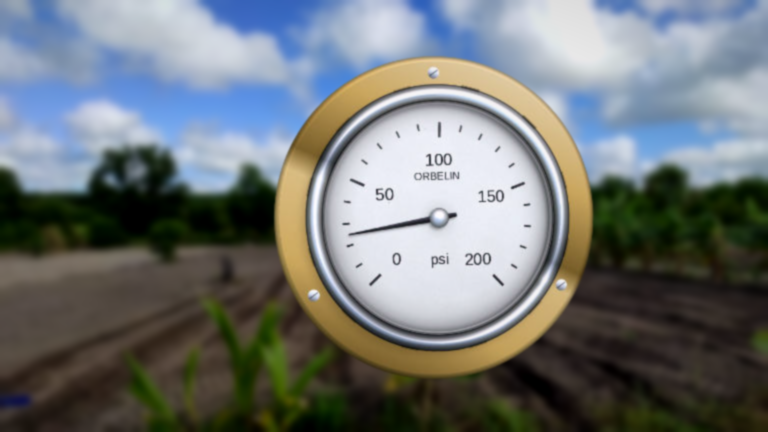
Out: value=25 unit=psi
